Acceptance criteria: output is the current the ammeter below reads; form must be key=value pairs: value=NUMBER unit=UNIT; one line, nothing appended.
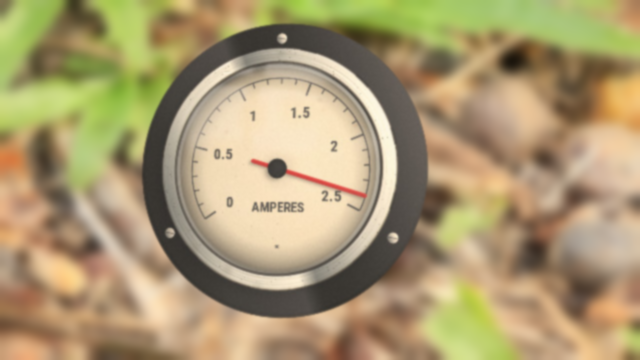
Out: value=2.4 unit=A
